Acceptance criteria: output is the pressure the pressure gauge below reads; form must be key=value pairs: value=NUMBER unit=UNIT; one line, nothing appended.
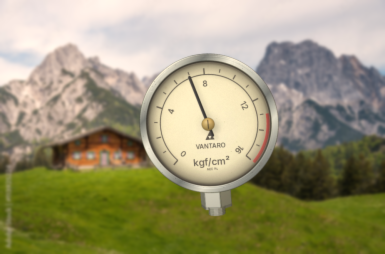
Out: value=7 unit=kg/cm²
